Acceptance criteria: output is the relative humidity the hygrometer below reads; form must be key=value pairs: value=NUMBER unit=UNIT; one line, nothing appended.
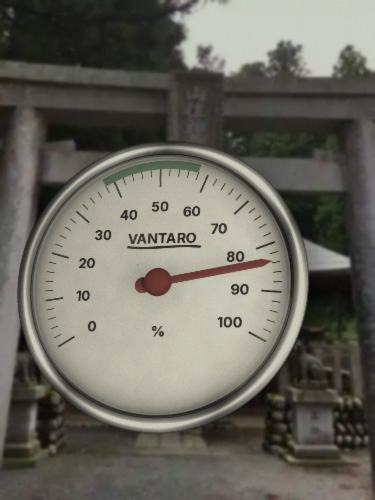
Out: value=84 unit=%
